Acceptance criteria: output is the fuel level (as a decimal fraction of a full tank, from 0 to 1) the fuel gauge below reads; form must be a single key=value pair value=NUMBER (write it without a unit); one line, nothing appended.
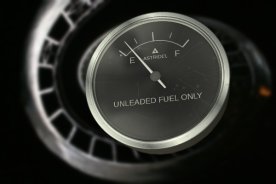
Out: value=0.125
